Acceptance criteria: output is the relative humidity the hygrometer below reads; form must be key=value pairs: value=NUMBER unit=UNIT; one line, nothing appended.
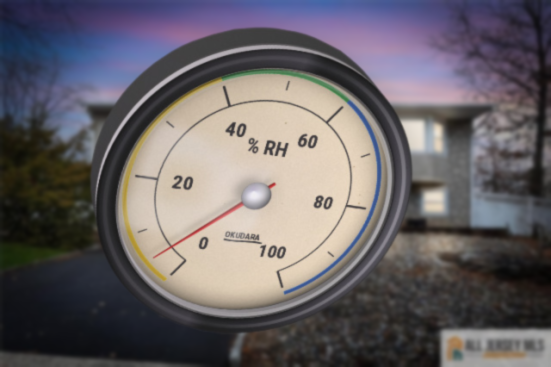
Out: value=5 unit=%
